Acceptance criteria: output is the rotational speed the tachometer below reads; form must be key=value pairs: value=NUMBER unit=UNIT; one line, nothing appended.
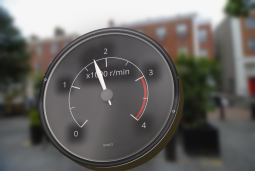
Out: value=1750 unit=rpm
